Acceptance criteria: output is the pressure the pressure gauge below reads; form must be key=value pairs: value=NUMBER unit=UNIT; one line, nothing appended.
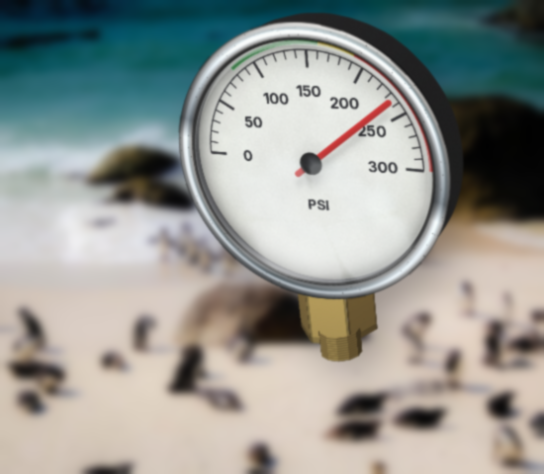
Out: value=235 unit=psi
